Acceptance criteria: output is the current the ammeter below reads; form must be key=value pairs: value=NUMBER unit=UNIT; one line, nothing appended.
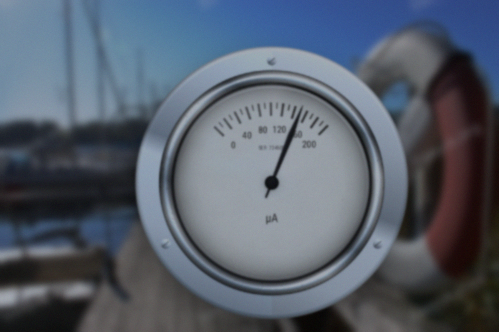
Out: value=150 unit=µA
